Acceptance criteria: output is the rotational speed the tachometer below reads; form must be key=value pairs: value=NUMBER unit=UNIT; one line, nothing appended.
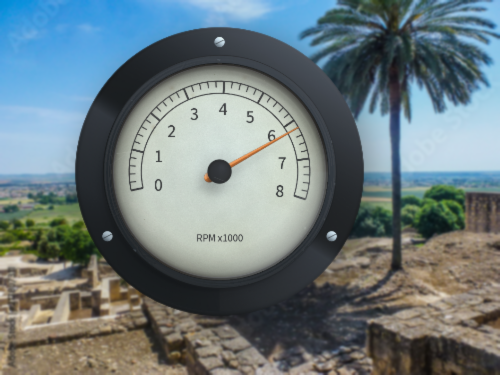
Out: value=6200 unit=rpm
